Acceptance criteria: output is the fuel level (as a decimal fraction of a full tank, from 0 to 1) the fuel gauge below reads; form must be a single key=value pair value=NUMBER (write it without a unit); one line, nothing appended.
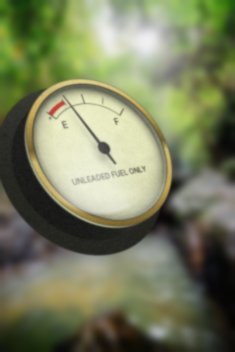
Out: value=0.25
